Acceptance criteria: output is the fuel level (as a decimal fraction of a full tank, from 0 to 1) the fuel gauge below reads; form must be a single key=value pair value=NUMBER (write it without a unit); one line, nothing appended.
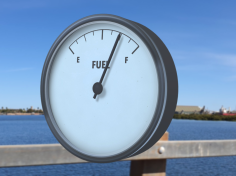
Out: value=0.75
